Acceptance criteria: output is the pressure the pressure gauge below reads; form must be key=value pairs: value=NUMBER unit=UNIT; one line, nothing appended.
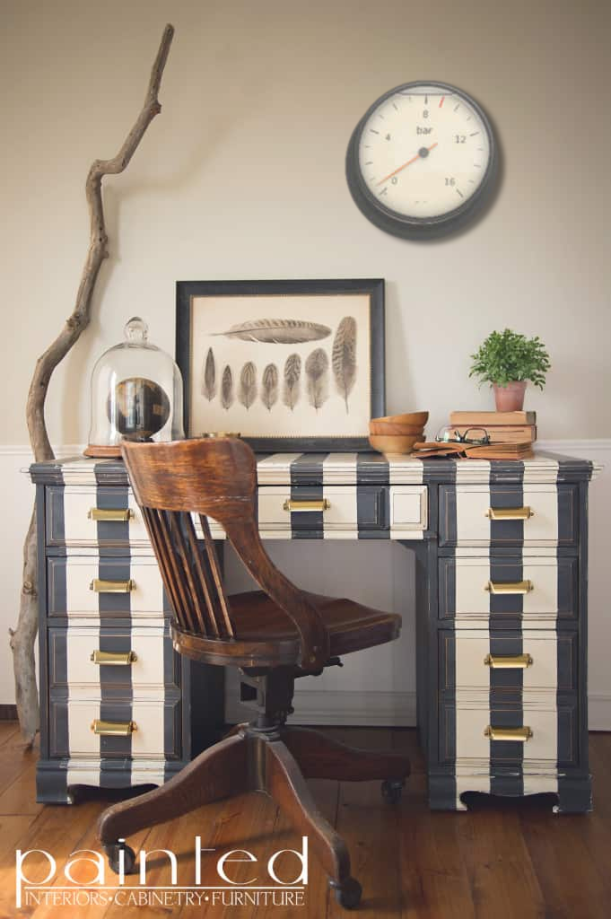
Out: value=0.5 unit=bar
